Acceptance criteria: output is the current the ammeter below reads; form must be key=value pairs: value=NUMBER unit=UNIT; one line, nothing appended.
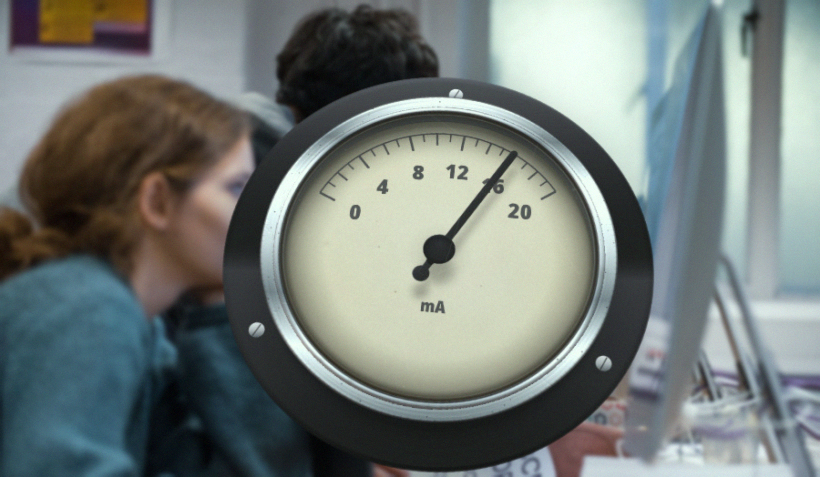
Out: value=16 unit=mA
